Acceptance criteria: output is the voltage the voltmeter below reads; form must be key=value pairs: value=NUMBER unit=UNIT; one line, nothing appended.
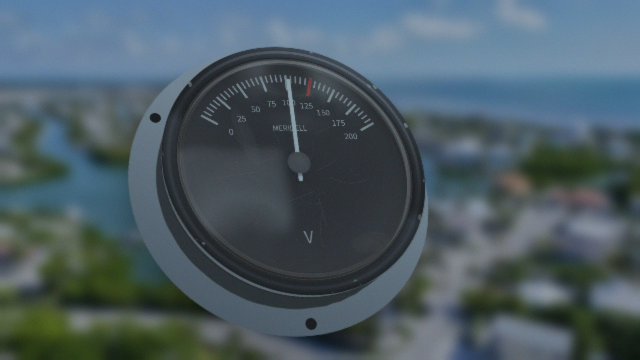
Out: value=100 unit=V
